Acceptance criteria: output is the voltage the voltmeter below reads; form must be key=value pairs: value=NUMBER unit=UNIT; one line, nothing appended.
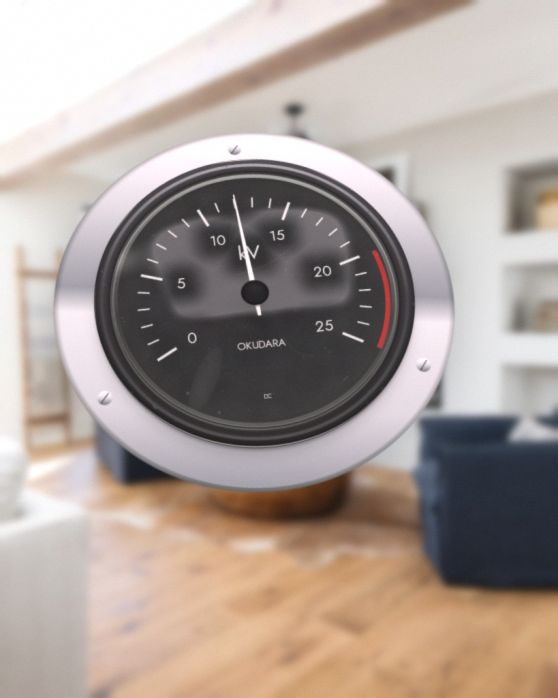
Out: value=12 unit=kV
